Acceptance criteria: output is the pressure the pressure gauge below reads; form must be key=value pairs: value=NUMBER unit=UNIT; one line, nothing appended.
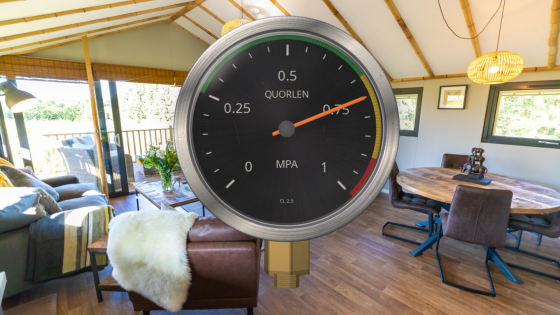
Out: value=0.75 unit=MPa
